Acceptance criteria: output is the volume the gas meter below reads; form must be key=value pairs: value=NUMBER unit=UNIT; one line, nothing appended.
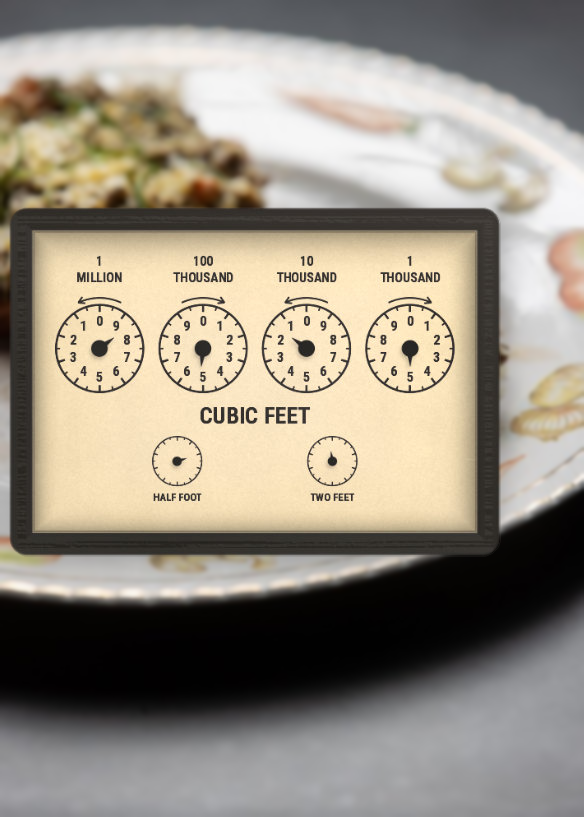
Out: value=851500 unit=ft³
